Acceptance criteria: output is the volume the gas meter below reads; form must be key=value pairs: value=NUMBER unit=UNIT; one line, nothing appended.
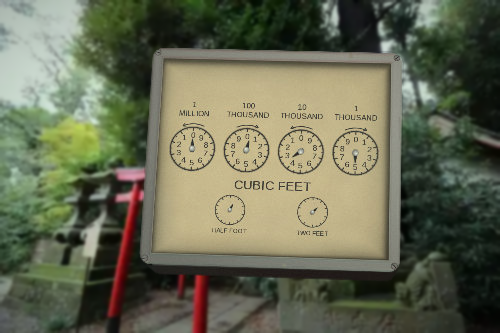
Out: value=3500 unit=ft³
